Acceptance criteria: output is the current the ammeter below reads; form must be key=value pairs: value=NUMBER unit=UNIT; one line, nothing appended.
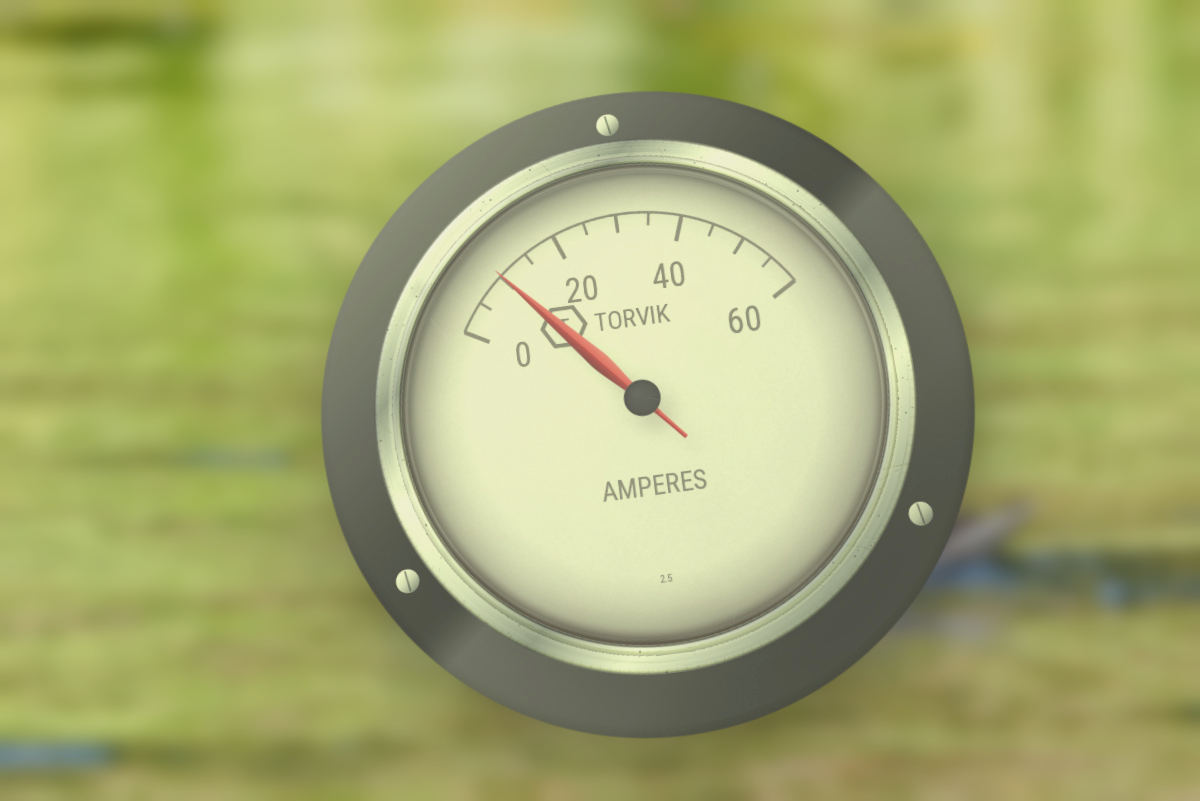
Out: value=10 unit=A
